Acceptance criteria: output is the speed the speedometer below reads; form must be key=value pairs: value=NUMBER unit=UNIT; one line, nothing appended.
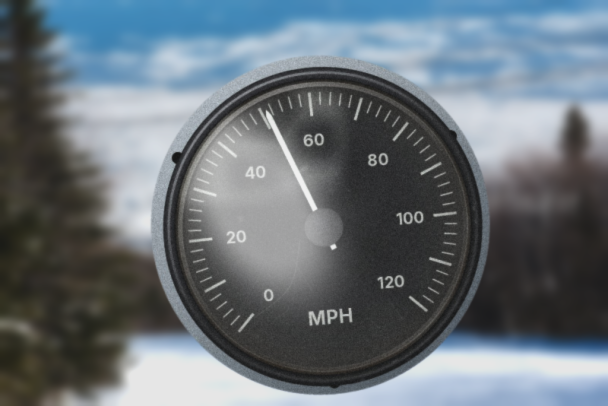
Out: value=51 unit=mph
